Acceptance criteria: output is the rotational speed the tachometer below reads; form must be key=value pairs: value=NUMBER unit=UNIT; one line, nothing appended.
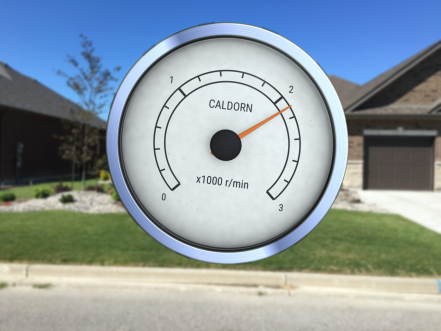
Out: value=2100 unit=rpm
